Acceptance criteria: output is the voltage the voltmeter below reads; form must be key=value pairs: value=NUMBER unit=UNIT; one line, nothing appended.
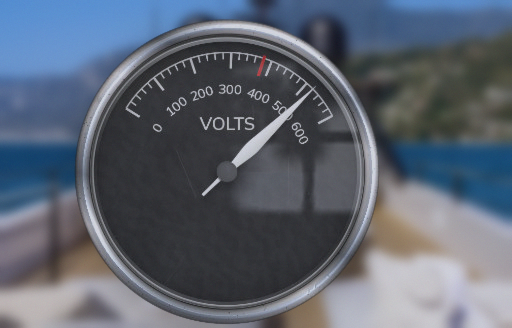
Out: value=520 unit=V
